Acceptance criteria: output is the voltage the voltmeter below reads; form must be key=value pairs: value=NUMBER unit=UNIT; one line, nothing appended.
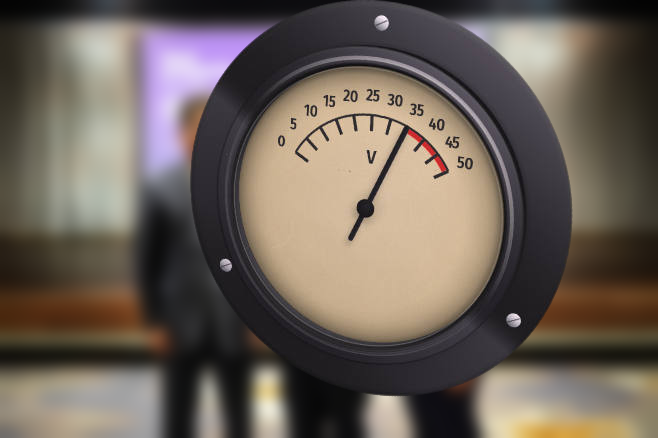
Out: value=35 unit=V
